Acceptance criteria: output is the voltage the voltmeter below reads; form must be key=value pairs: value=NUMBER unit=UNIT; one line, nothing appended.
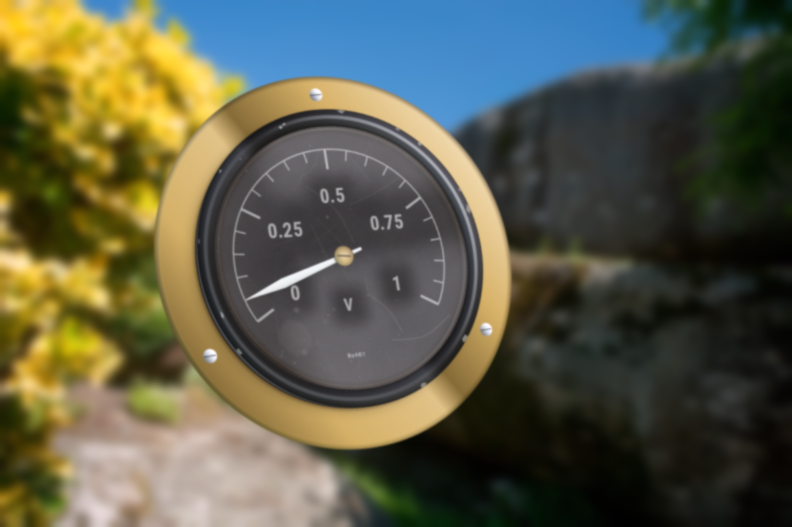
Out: value=0.05 unit=V
